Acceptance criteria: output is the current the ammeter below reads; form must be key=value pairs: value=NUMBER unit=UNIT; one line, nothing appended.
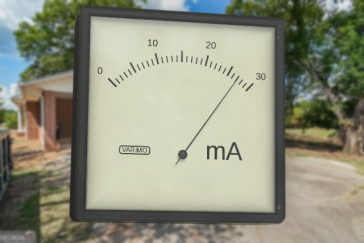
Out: value=27 unit=mA
